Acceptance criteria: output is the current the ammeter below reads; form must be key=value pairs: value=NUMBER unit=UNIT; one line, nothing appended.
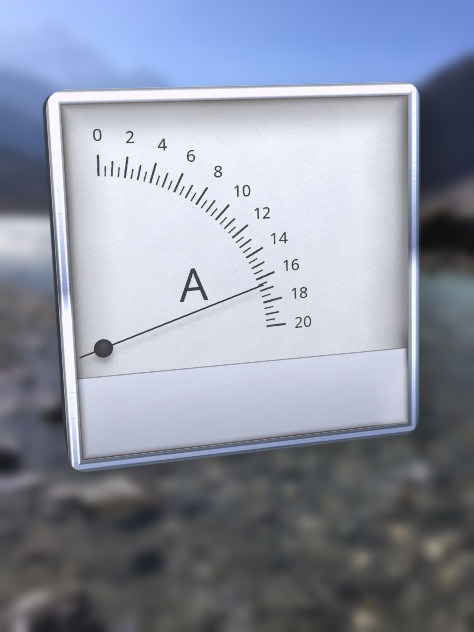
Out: value=16.5 unit=A
